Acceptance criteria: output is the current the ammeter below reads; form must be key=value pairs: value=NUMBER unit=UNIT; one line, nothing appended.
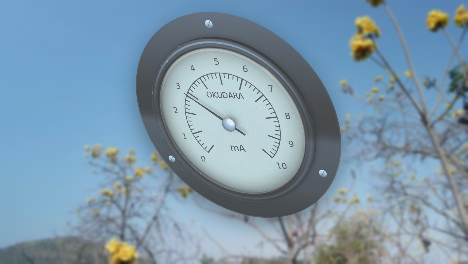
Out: value=3 unit=mA
